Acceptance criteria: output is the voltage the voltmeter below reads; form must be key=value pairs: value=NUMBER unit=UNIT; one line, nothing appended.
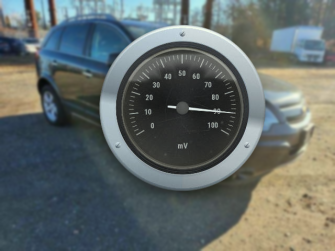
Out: value=90 unit=mV
